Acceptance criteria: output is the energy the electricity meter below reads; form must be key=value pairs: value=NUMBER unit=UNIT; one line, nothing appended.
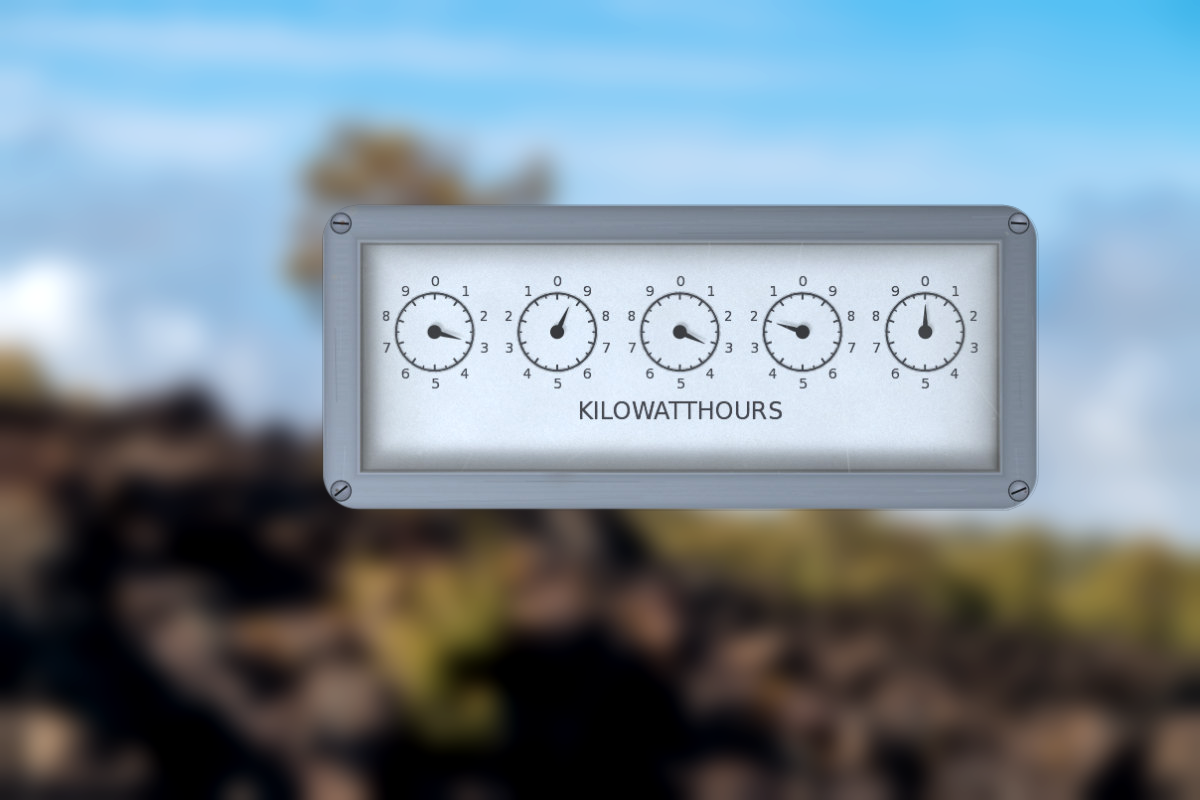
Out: value=29320 unit=kWh
